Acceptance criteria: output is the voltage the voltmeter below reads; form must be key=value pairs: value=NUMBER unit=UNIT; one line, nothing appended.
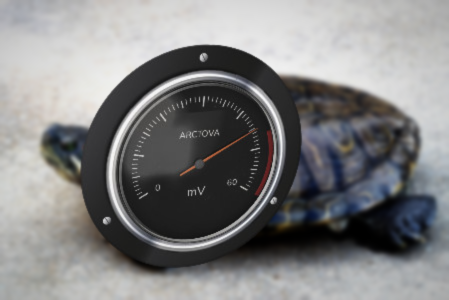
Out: value=45 unit=mV
